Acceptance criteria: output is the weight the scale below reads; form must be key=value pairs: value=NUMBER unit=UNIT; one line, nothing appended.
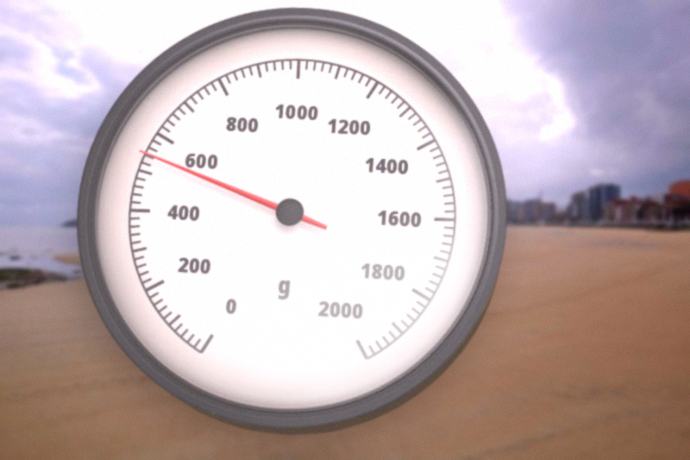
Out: value=540 unit=g
